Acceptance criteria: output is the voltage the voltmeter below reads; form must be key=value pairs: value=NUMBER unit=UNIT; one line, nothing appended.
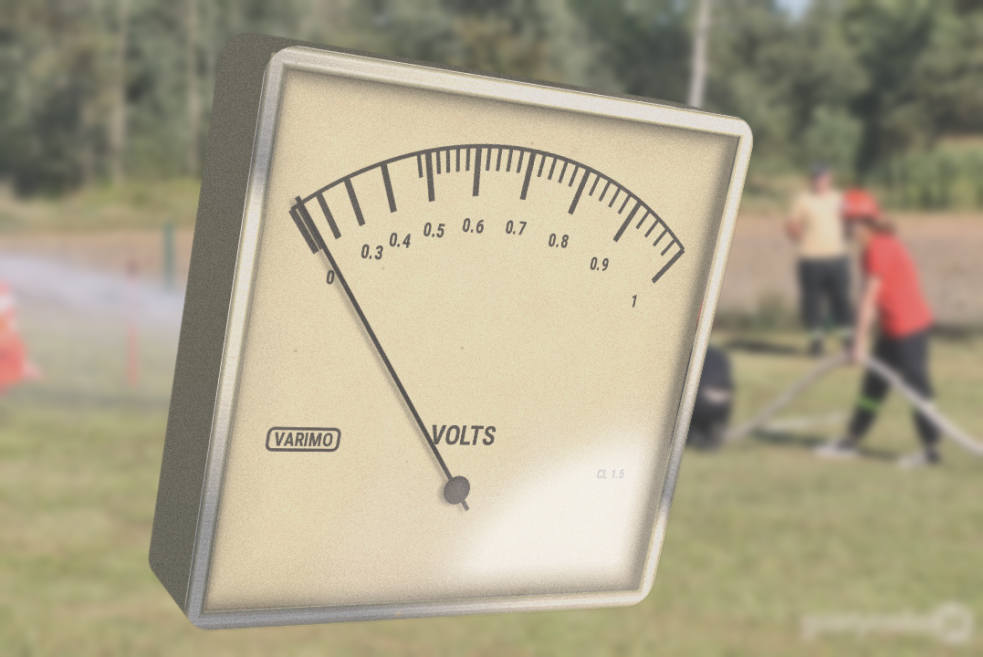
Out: value=0.1 unit=V
